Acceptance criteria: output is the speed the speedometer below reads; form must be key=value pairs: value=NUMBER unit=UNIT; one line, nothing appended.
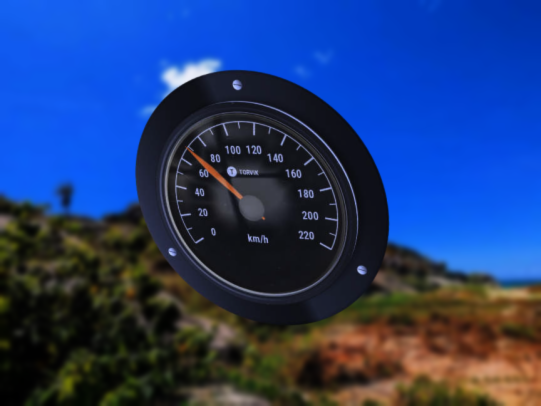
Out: value=70 unit=km/h
